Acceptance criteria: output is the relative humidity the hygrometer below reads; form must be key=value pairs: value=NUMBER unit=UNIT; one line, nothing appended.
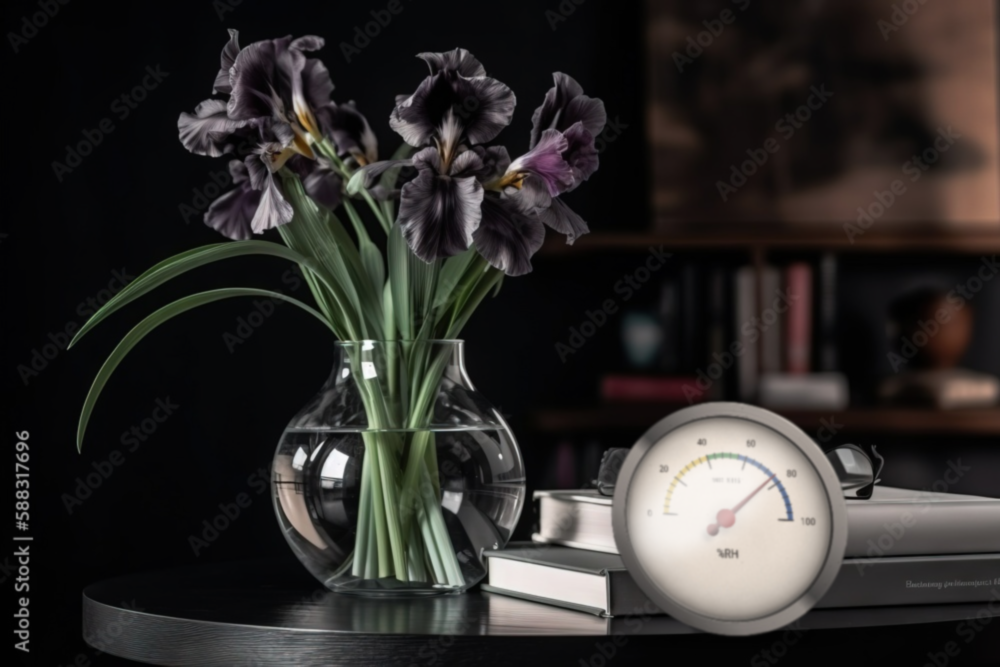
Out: value=76 unit=%
